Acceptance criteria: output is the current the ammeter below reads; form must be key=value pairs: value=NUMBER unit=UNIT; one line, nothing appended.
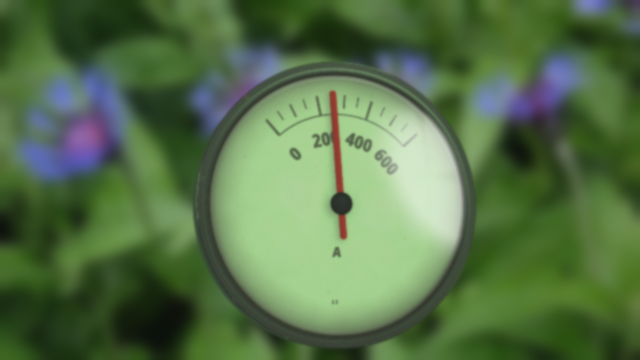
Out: value=250 unit=A
